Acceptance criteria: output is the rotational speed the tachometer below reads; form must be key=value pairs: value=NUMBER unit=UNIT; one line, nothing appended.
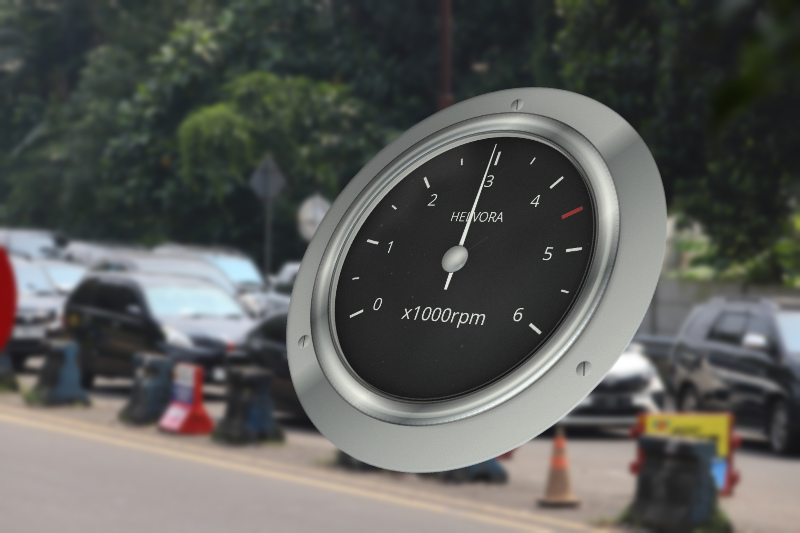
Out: value=3000 unit=rpm
